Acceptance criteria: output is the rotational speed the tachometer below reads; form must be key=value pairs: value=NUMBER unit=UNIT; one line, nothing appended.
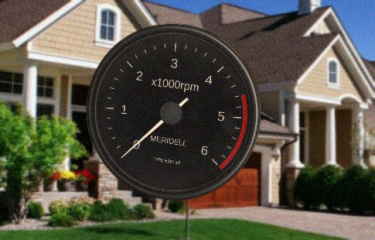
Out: value=0 unit=rpm
